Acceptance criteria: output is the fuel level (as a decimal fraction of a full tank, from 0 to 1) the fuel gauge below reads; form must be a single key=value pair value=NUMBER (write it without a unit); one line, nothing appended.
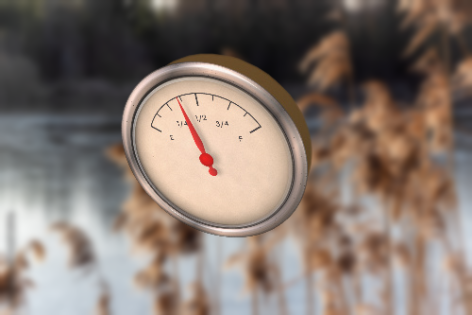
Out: value=0.375
